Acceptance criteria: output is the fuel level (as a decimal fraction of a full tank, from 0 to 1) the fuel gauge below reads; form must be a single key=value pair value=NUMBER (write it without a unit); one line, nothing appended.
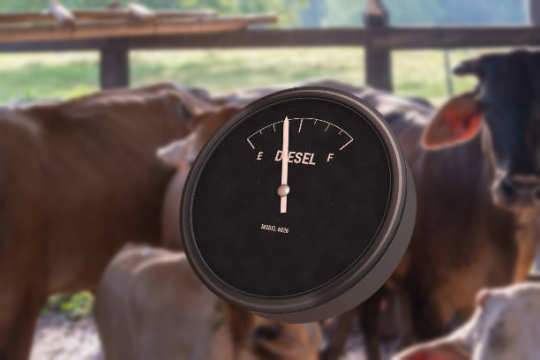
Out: value=0.375
